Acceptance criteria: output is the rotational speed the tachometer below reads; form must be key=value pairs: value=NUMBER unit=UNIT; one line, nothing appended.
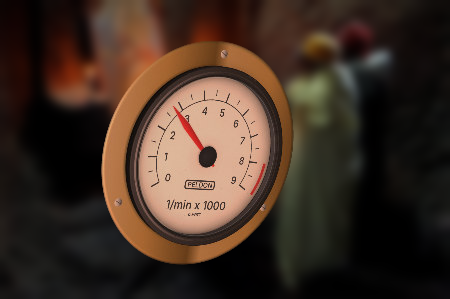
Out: value=2750 unit=rpm
